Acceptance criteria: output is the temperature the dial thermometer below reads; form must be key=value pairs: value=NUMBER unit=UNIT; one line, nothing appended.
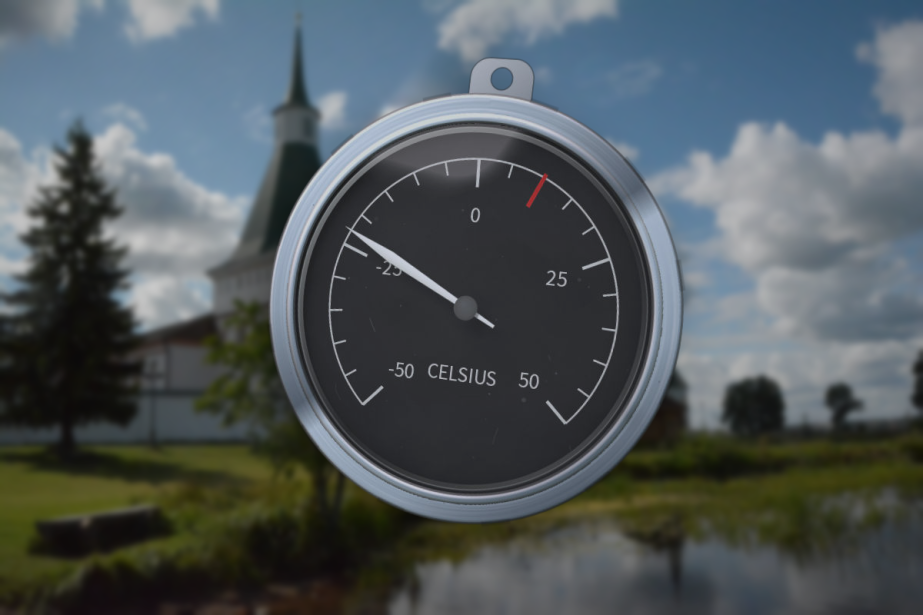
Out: value=-22.5 unit=°C
